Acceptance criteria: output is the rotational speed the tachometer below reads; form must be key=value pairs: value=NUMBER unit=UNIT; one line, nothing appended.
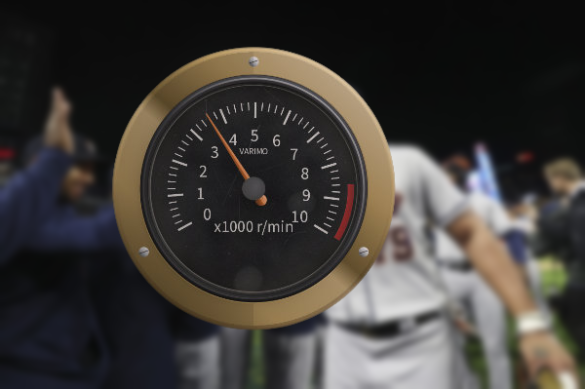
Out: value=3600 unit=rpm
